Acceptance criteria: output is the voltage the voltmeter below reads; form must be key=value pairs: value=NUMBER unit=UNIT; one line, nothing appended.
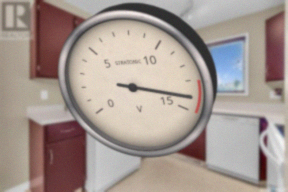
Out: value=14 unit=V
